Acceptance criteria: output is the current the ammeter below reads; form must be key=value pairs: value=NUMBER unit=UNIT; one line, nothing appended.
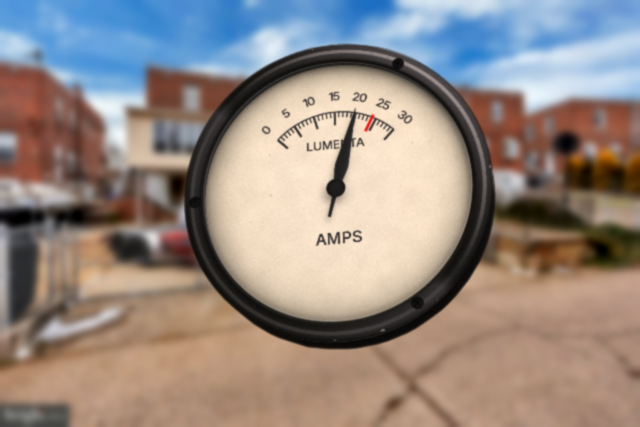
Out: value=20 unit=A
